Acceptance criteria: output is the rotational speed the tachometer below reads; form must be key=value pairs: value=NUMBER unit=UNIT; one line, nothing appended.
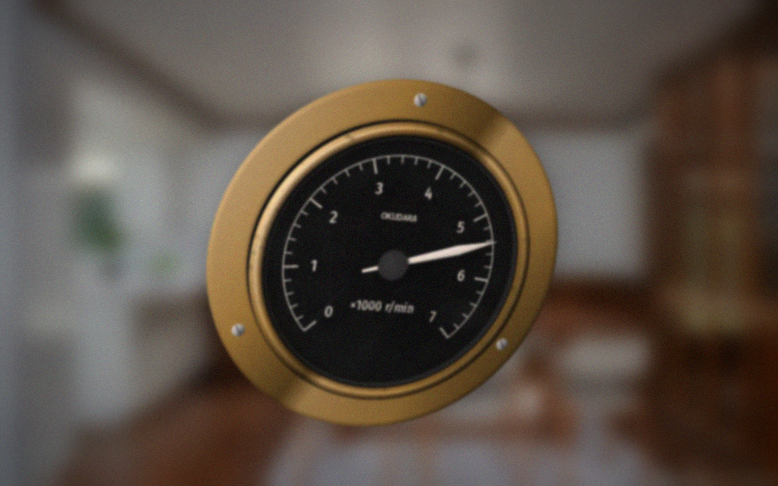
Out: value=5400 unit=rpm
